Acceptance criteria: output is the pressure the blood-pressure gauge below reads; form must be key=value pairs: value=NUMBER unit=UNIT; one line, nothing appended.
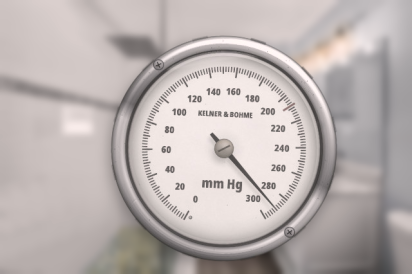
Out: value=290 unit=mmHg
